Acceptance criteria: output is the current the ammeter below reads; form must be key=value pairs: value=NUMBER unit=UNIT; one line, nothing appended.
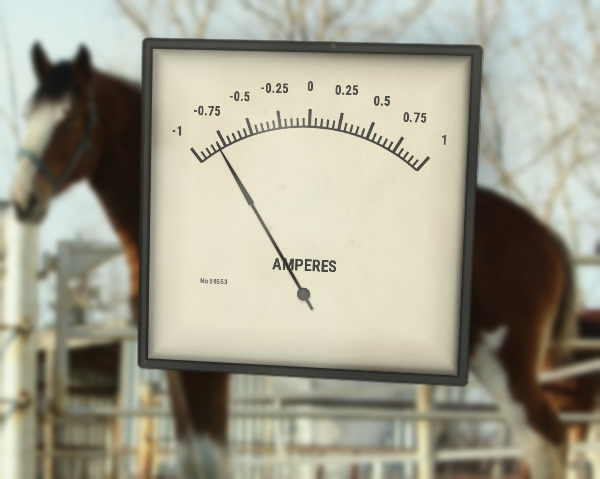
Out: value=-0.8 unit=A
